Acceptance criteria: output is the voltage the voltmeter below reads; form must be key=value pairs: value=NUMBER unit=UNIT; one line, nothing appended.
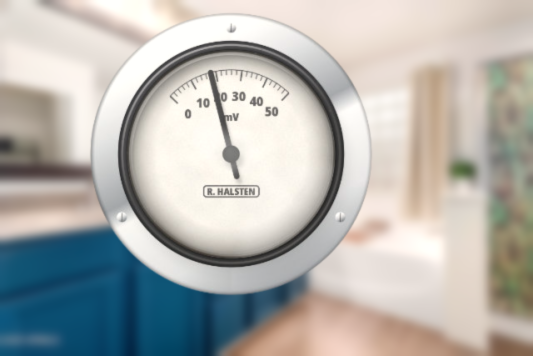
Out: value=18 unit=mV
